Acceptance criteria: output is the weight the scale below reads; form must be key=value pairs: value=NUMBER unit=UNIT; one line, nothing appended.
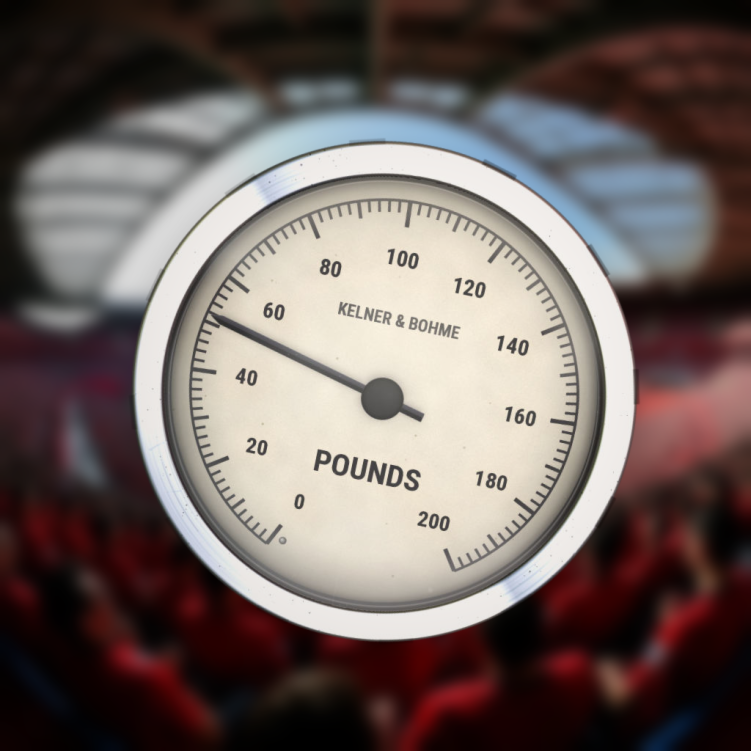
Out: value=52 unit=lb
